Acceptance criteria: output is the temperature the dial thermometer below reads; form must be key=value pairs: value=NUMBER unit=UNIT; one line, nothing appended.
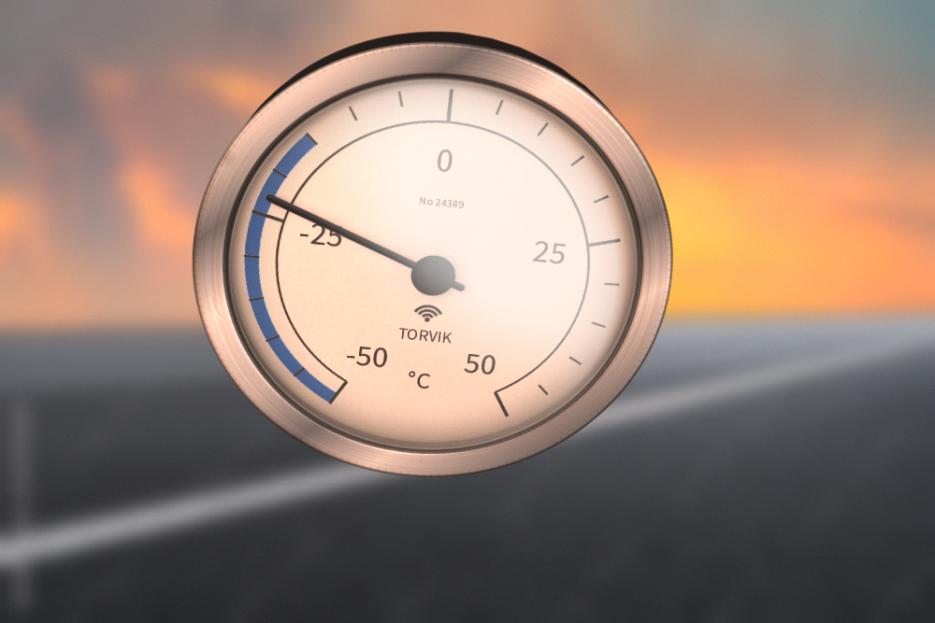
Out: value=-22.5 unit=°C
